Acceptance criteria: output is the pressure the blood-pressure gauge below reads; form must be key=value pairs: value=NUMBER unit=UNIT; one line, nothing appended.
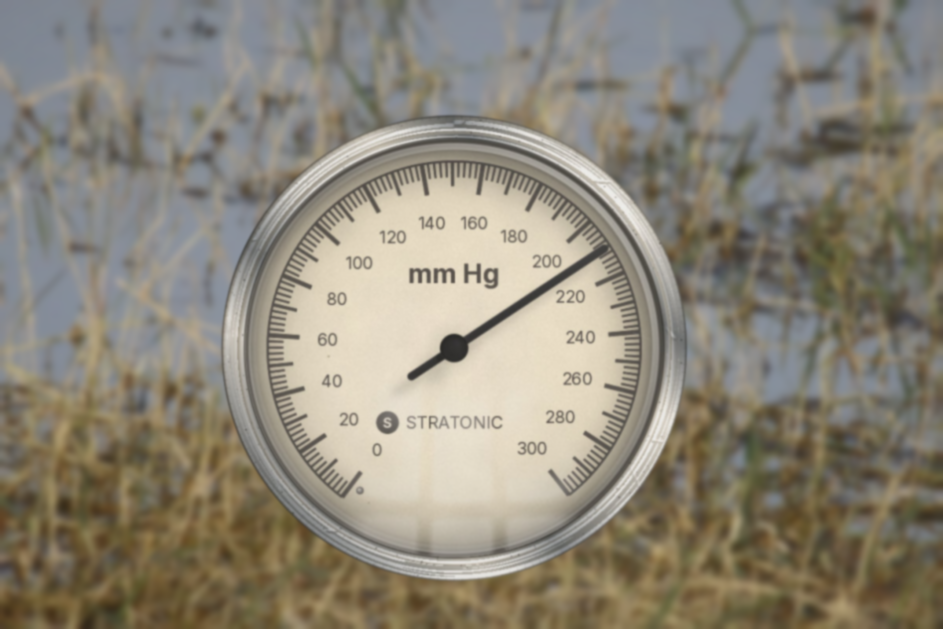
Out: value=210 unit=mmHg
